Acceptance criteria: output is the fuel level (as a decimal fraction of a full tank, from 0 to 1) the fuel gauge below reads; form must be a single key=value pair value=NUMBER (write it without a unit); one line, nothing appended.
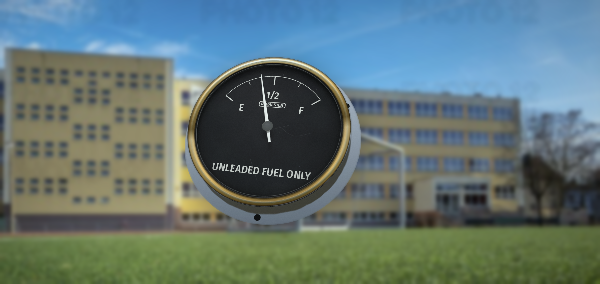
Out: value=0.375
